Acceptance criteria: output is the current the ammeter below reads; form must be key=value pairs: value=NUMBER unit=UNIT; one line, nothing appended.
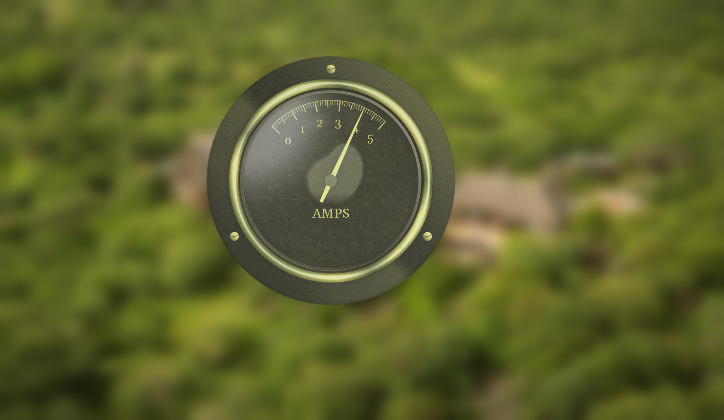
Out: value=4 unit=A
